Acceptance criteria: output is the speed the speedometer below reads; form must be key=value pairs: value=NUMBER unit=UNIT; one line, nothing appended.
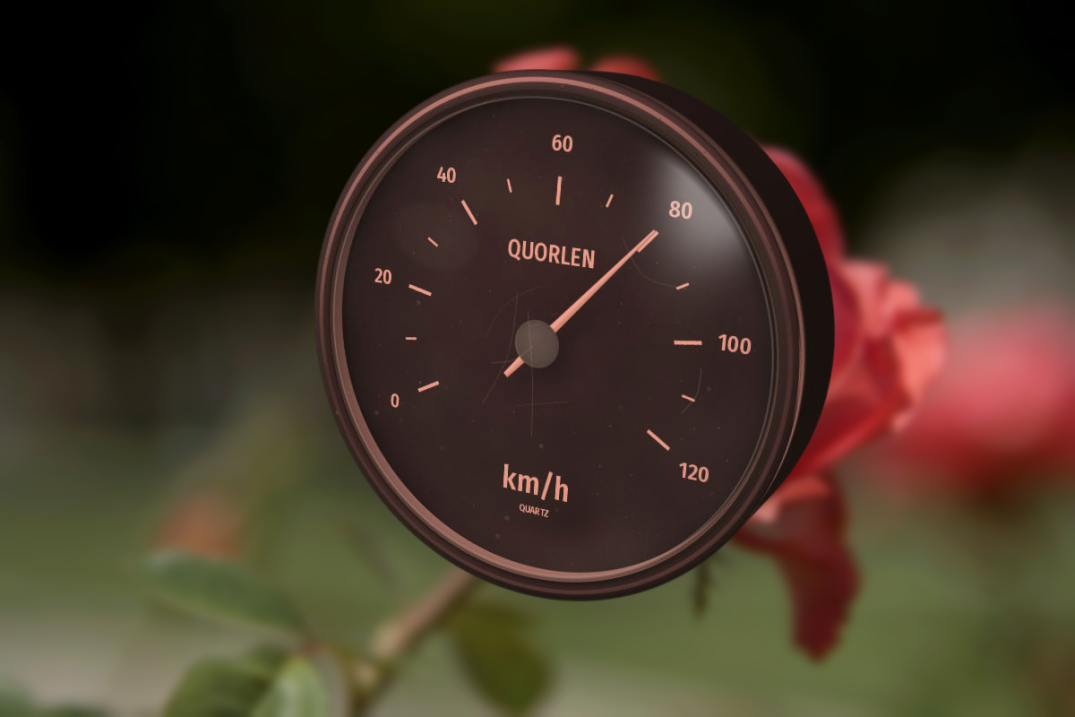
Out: value=80 unit=km/h
